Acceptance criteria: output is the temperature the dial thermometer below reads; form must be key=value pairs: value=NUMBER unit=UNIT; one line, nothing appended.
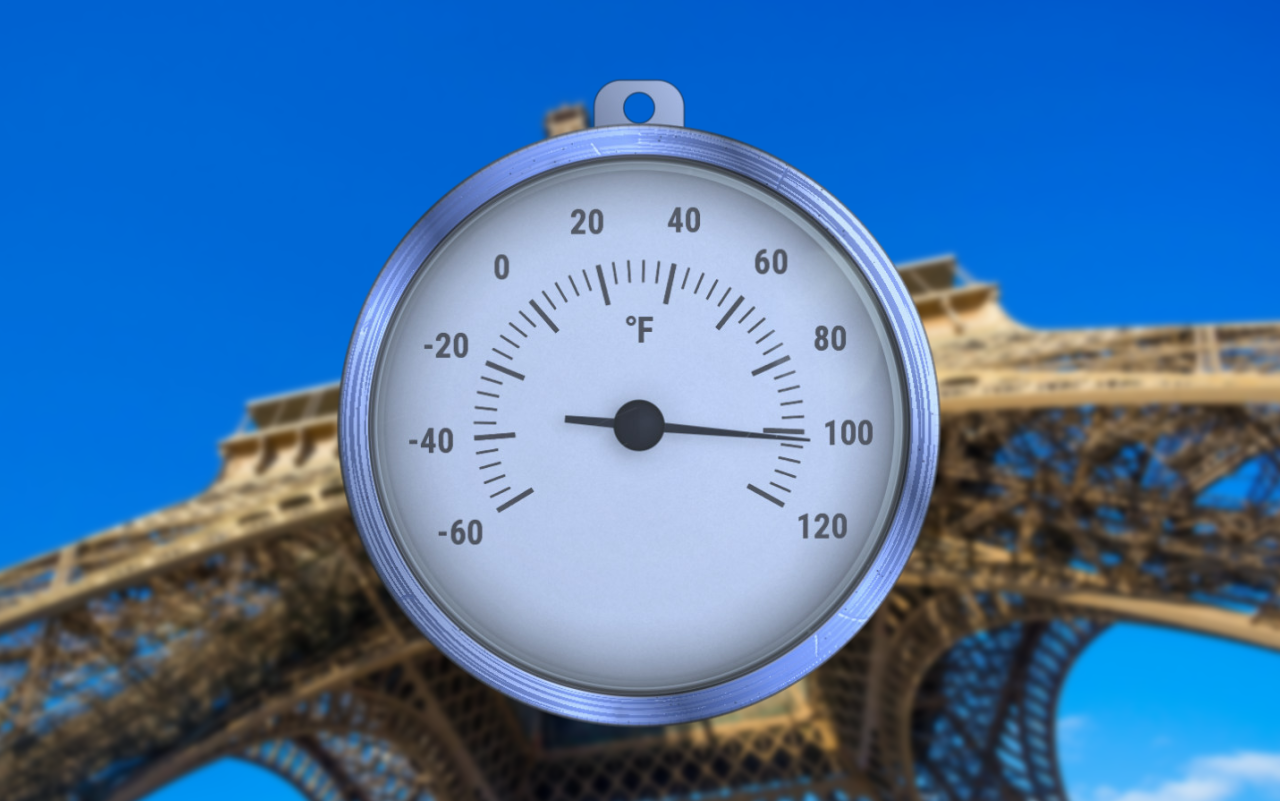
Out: value=102 unit=°F
